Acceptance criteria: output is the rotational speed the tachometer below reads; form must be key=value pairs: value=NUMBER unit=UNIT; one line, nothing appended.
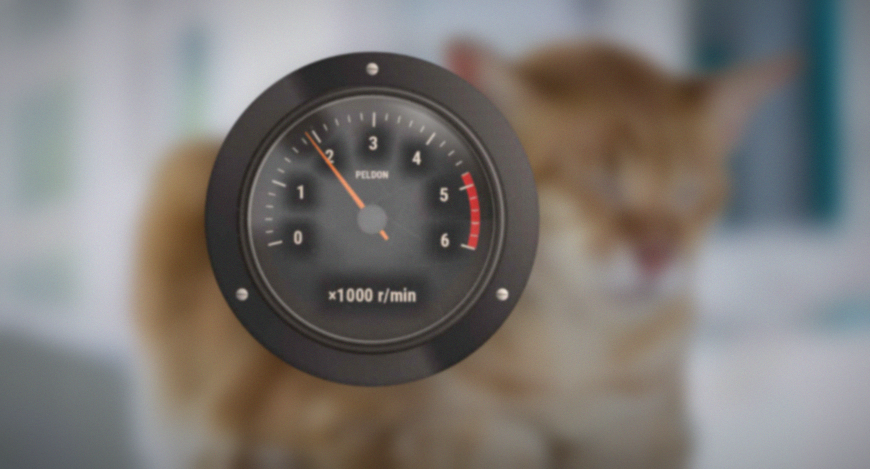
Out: value=1900 unit=rpm
